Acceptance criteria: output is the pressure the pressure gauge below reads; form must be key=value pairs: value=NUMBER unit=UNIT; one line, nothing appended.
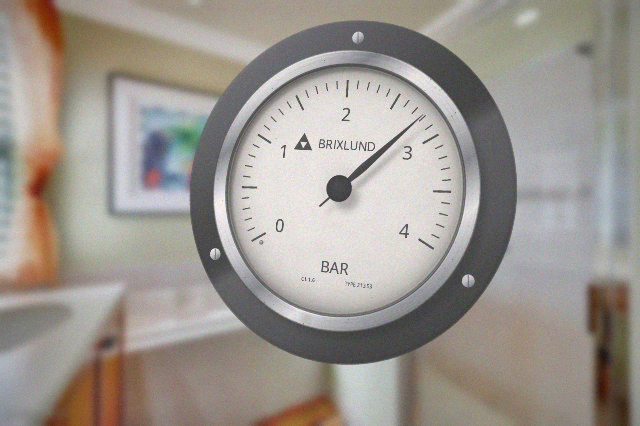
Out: value=2.8 unit=bar
